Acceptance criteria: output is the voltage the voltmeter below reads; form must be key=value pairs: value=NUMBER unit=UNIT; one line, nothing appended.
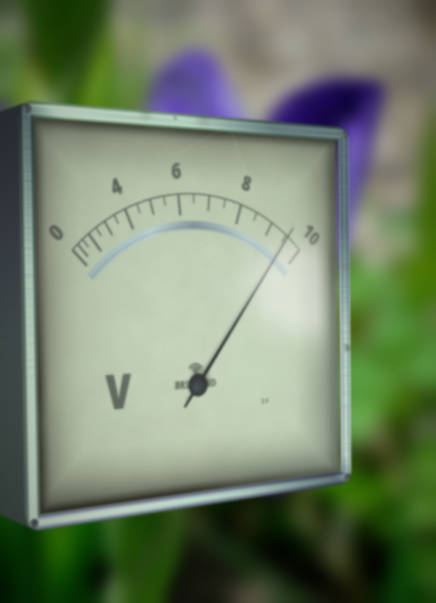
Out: value=9.5 unit=V
